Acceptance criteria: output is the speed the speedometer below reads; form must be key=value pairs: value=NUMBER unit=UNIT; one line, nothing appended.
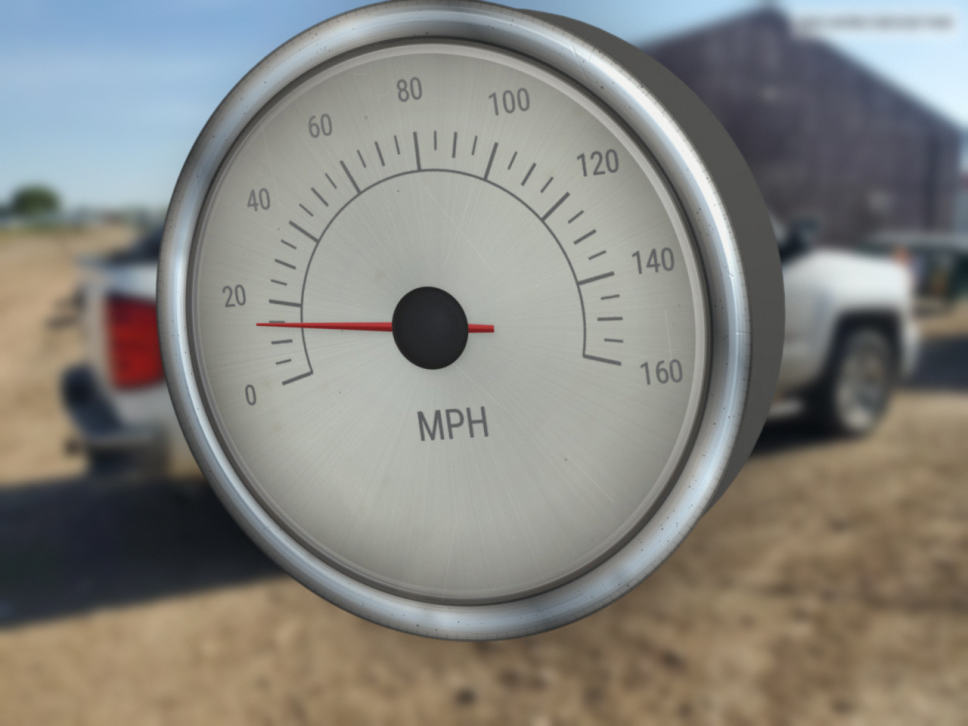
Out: value=15 unit=mph
